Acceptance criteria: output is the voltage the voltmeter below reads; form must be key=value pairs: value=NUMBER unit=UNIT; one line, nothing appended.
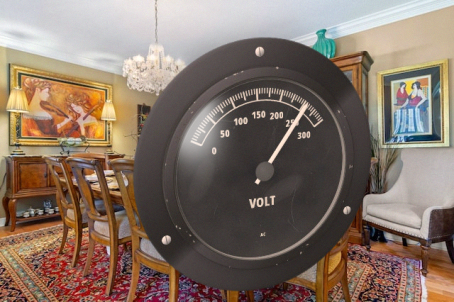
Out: value=250 unit=V
